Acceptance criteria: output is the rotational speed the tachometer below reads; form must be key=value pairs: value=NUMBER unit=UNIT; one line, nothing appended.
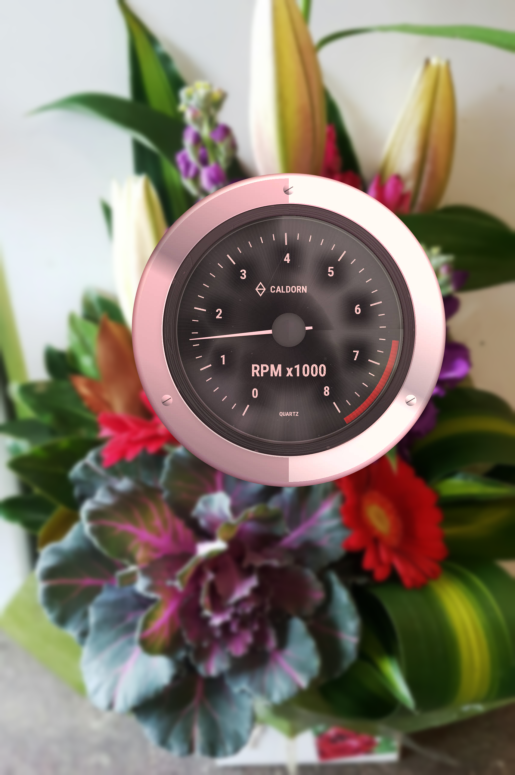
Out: value=1500 unit=rpm
